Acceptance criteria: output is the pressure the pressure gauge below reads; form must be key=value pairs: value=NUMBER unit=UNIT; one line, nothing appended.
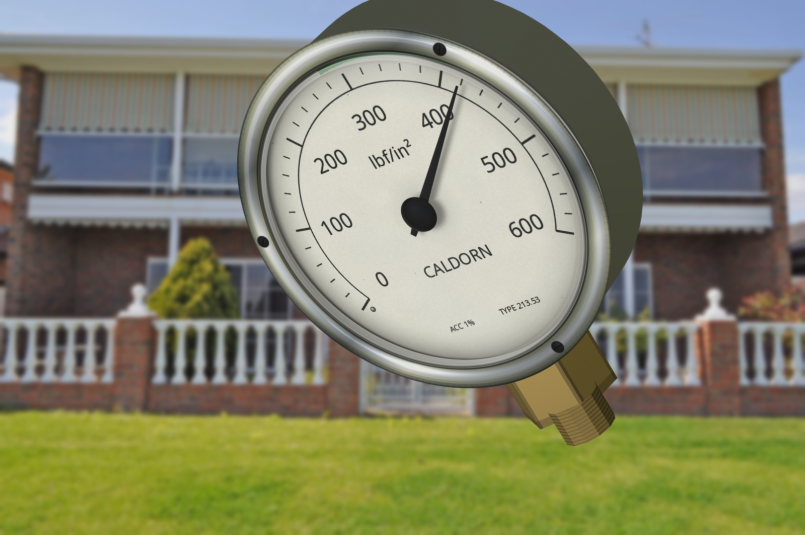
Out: value=420 unit=psi
